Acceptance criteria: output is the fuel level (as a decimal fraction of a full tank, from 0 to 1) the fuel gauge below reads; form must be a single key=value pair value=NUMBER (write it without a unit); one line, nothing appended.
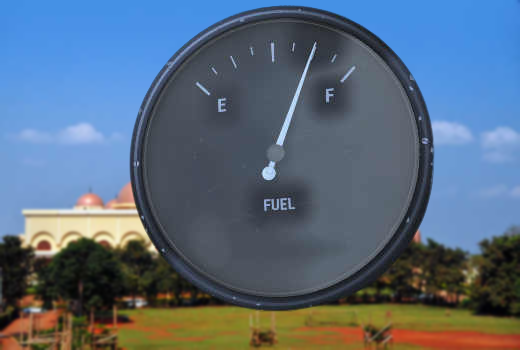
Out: value=0.75
